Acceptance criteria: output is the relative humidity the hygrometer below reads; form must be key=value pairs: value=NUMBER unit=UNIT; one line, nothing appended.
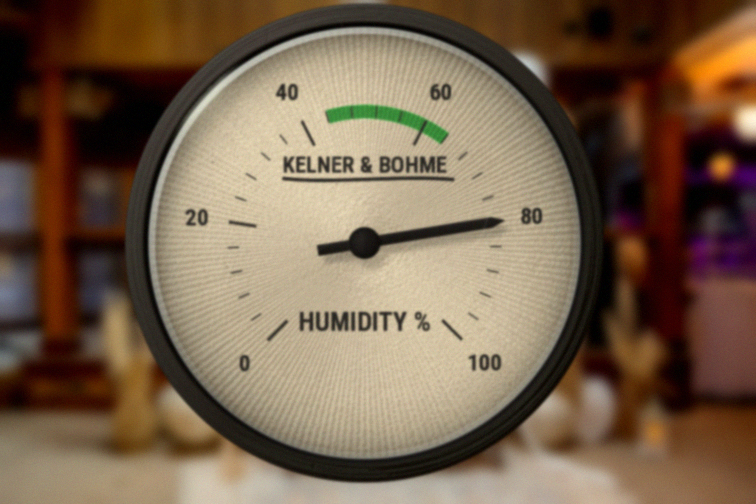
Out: value=80 unit=%
